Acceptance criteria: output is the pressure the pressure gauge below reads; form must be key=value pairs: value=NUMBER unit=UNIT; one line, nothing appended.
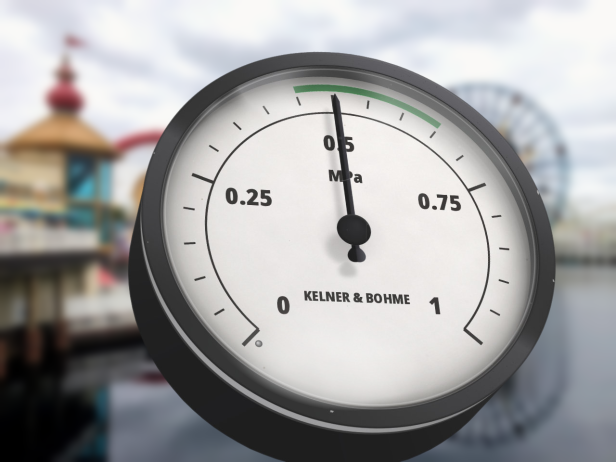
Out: value=0.5 unit=MPa
